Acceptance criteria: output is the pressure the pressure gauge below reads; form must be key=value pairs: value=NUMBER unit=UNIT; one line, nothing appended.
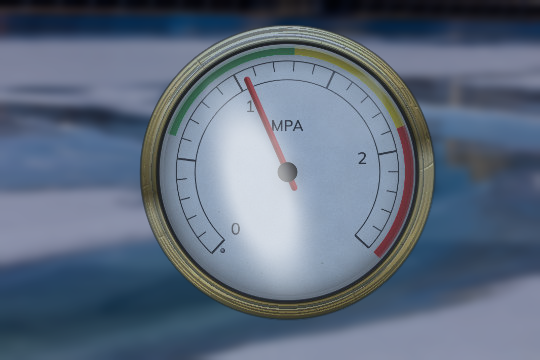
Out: value=1.05 unit=MPa
